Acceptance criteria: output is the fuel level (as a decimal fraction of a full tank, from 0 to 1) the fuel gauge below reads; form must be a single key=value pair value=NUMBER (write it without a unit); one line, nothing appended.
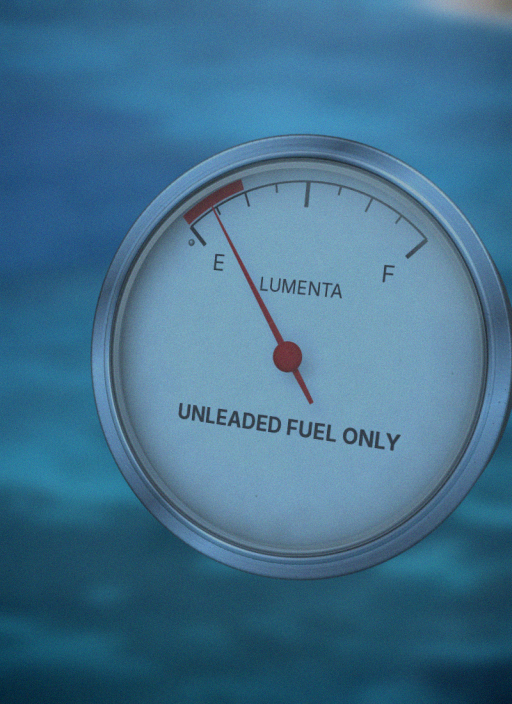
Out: value=0.125
